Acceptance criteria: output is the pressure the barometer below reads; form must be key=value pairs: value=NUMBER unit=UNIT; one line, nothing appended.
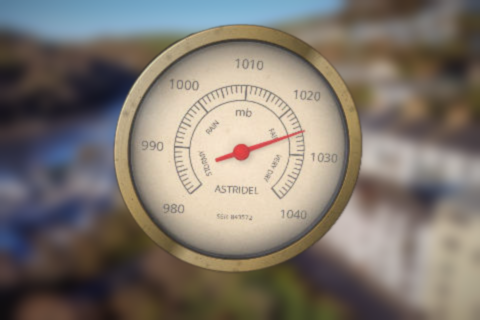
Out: value=1025 unit=mbar
